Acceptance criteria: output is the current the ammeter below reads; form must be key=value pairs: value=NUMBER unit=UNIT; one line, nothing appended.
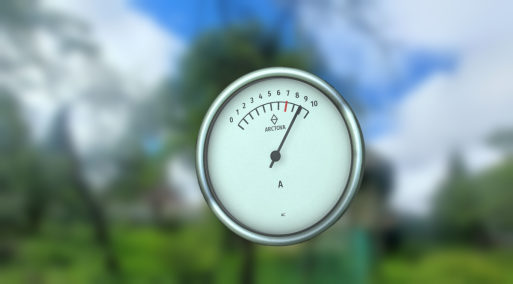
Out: value=9 unit=A
